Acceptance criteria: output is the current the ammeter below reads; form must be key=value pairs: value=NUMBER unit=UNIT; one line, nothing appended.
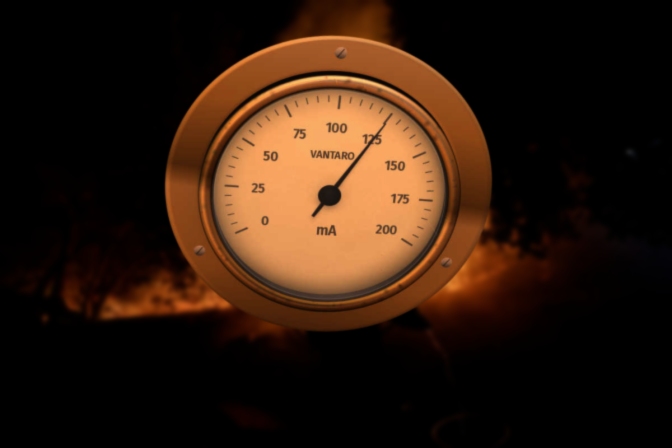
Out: value=125 unit=mA
